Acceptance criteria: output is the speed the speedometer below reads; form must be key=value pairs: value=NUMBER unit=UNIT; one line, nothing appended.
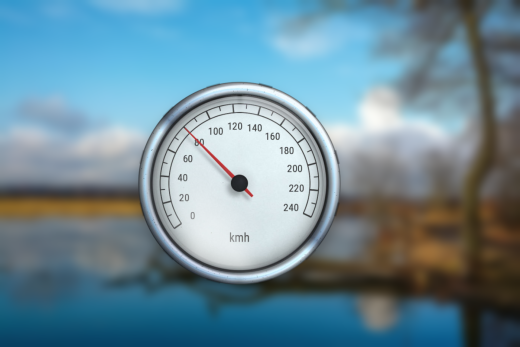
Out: value=80 unit=km/h
